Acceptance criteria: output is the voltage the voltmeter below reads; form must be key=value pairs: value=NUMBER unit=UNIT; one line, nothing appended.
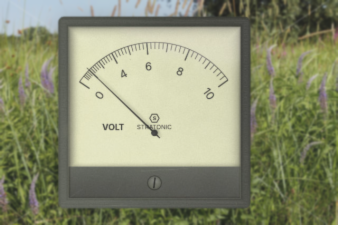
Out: value=2 unit=V
